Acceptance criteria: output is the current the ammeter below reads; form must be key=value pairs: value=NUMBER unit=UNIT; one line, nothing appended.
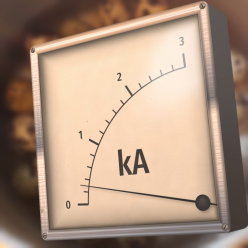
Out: value=0.3 unit=kA
